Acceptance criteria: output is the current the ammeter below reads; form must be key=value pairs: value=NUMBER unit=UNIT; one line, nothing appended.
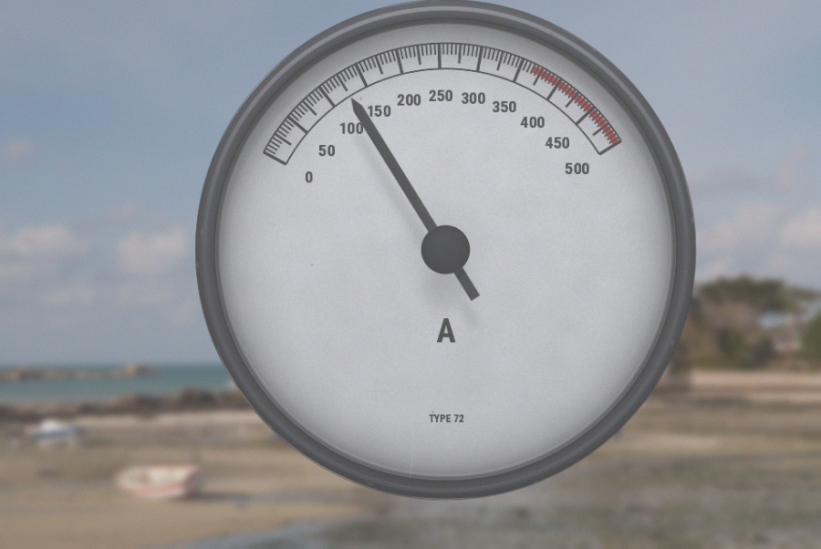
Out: value=125 unit=A
